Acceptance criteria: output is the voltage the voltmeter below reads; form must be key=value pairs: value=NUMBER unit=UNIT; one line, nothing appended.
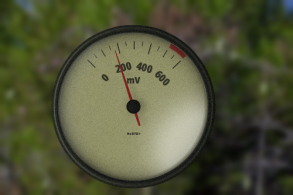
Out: value=175 unit=mV
